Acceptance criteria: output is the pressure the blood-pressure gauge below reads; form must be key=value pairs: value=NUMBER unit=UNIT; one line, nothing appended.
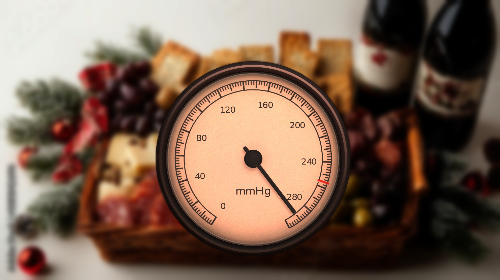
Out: value=290 unit=mmHg
